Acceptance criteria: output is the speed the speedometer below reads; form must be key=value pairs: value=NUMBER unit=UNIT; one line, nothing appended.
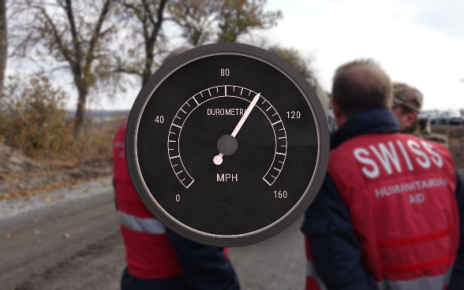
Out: value=100 unit=mph
